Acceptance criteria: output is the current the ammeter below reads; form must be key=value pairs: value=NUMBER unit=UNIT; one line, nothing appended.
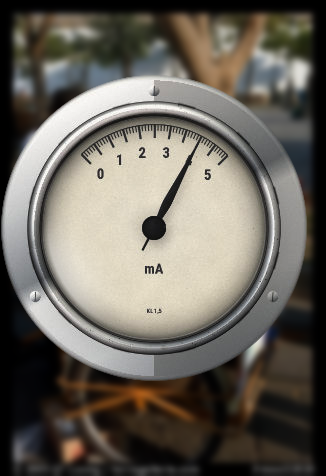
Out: value=4 unit=mA
